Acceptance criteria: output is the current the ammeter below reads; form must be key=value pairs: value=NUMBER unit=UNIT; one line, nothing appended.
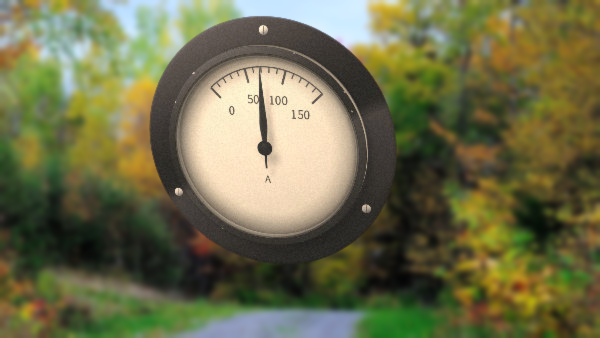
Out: value=70 unit=A
